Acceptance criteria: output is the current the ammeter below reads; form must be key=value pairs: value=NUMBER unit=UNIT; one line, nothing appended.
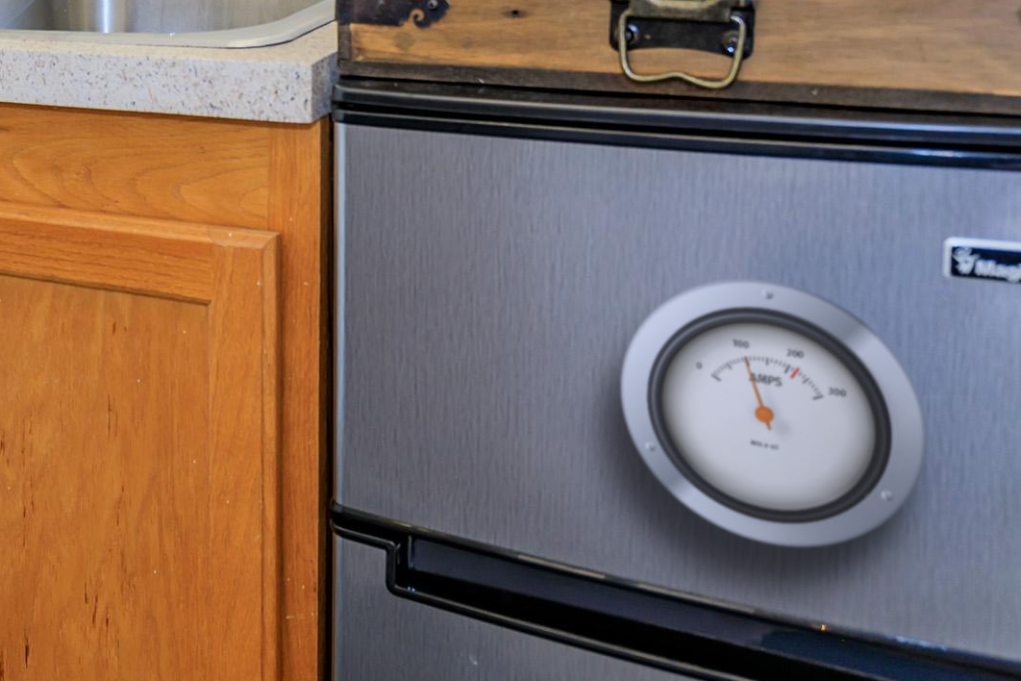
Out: value=100 unit=A
